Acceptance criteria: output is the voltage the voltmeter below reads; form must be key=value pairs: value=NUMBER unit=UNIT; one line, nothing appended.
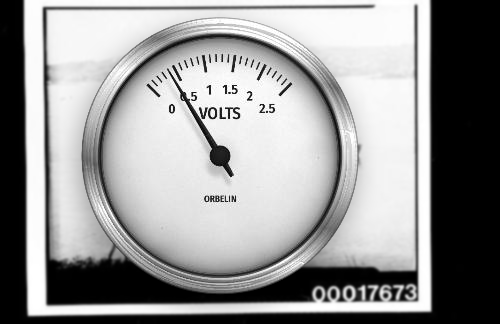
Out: value=0.4 unit=V
